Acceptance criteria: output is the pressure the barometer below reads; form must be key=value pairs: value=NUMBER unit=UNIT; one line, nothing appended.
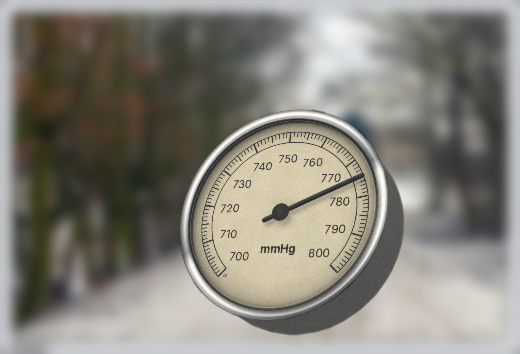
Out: value=775 unit=mmHg
